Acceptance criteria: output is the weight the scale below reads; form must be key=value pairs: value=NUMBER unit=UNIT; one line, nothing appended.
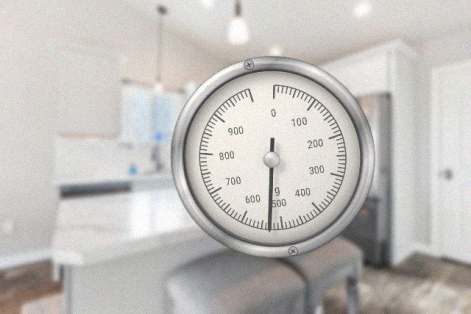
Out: value=530 unit=g
